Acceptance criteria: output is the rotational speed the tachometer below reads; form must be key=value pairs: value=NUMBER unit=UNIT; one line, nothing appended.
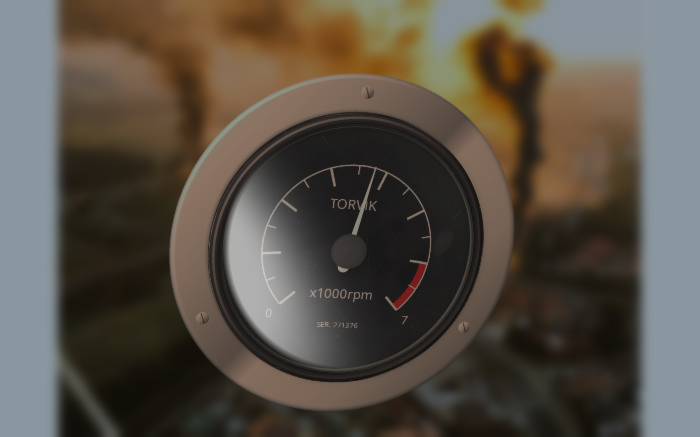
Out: value=3750 unit=rpm
